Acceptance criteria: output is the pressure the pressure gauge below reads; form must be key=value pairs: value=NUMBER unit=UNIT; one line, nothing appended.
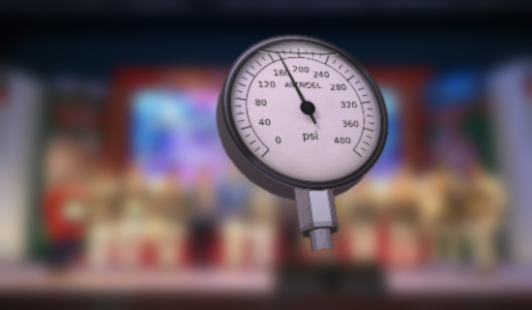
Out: value=170 unit=psi
